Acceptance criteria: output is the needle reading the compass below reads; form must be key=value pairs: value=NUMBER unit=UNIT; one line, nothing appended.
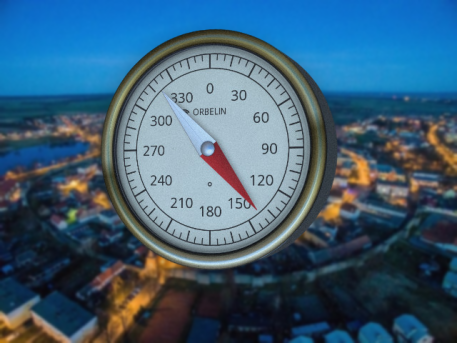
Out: value=140 unit=°
